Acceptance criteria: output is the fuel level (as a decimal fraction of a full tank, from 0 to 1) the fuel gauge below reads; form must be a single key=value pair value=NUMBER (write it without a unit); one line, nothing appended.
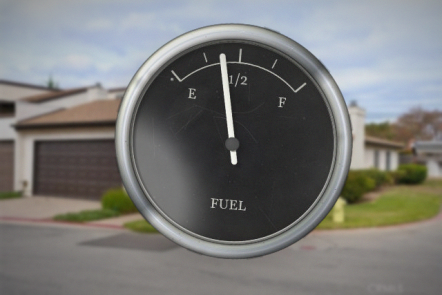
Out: value=0.375
